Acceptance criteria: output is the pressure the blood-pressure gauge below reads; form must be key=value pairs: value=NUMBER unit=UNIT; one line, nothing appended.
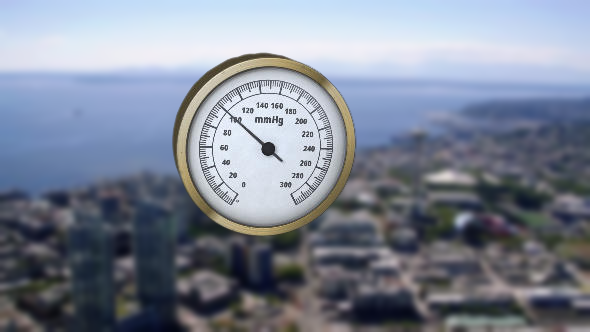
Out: value=100 unit=mmHg
